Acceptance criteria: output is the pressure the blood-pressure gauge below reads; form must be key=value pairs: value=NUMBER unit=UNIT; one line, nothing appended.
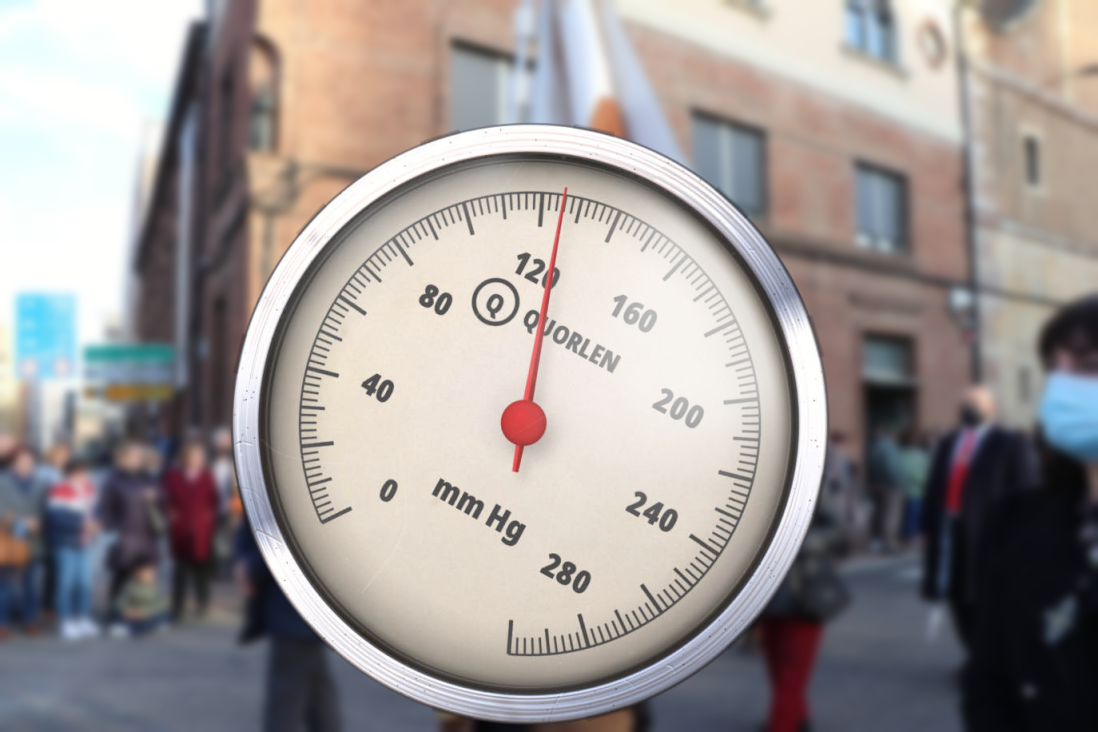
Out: value=126 unit=mmHg
